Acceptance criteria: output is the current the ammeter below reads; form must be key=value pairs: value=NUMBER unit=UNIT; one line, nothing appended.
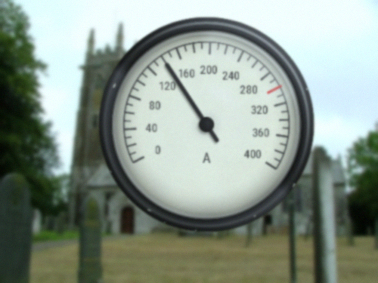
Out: value=140 unit=A
